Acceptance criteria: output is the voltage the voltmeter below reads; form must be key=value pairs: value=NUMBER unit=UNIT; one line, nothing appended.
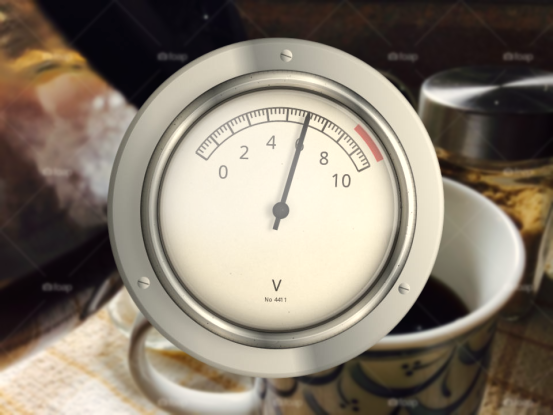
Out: value=6 unit=V
